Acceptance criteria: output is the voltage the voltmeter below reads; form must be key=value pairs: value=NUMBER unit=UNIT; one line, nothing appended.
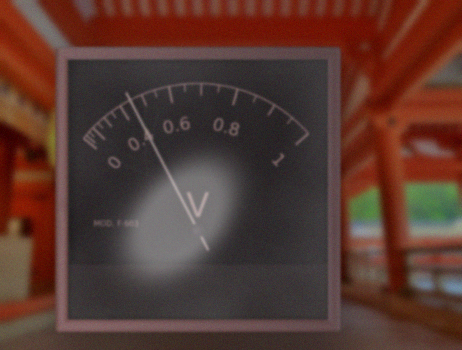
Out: value=0.45 unit=V
